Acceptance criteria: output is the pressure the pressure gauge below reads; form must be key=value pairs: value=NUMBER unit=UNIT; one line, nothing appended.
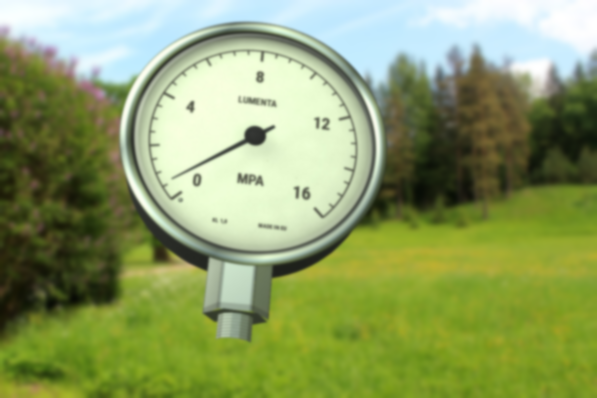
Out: value=0.5 unit=MPa
